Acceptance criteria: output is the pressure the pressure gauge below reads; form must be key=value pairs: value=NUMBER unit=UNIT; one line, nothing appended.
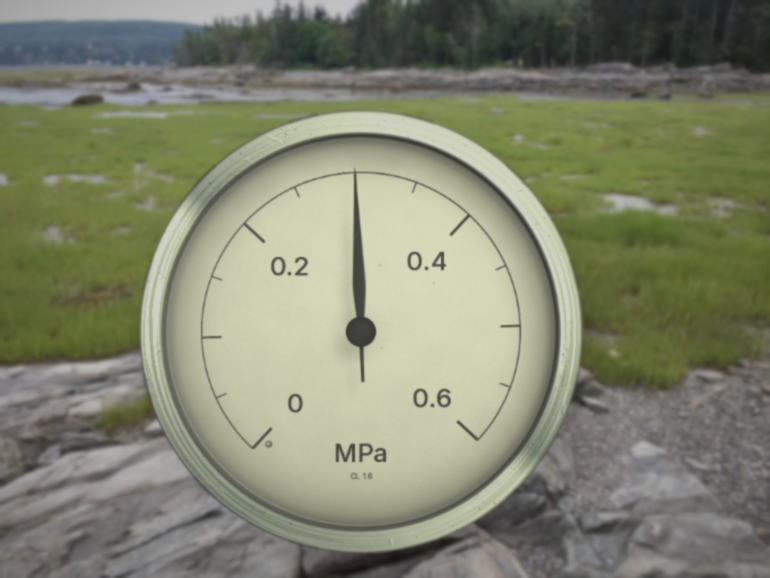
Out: value=0.3 unit=MPa
